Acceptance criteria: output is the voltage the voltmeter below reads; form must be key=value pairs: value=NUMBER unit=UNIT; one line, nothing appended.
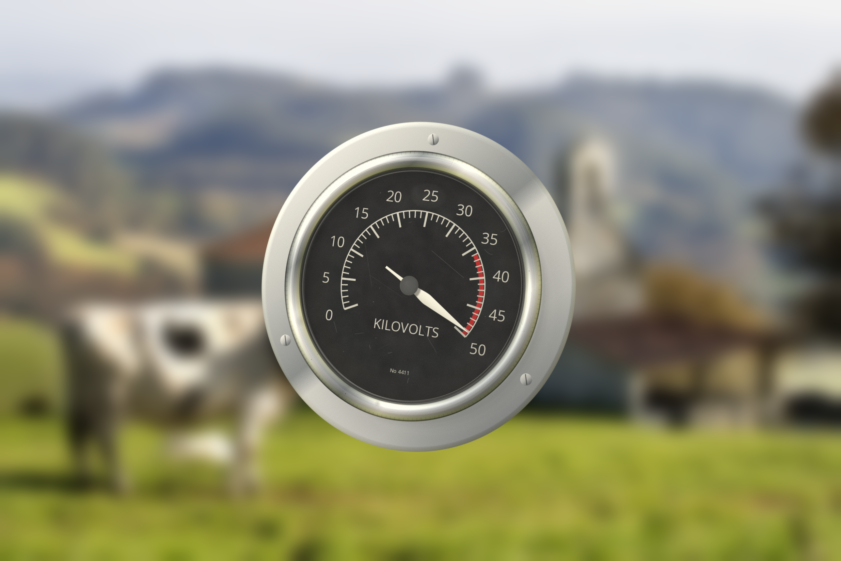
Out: value=49 unit=kV
